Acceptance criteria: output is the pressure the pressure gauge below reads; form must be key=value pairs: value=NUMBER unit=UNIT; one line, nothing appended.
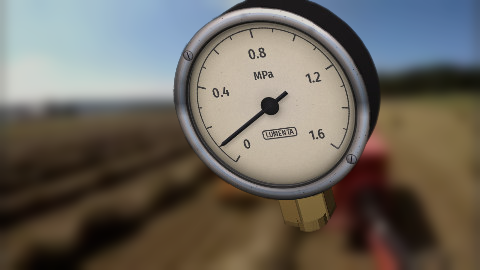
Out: value=0.1 unit=MPa
